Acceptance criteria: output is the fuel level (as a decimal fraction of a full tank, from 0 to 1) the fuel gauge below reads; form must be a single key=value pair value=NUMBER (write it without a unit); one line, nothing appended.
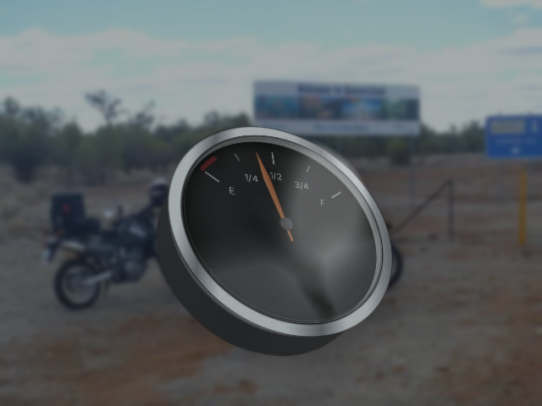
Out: value=0.375
